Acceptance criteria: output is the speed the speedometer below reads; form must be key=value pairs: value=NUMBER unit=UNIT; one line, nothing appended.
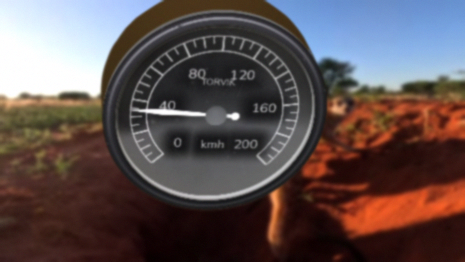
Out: value=35 unit=km/h
